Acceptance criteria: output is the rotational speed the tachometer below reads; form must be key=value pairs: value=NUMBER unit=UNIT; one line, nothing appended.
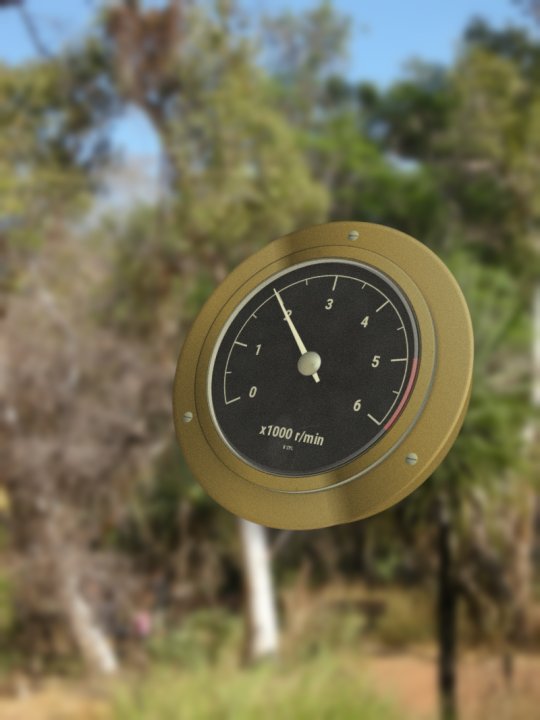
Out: value=2000 unit=rpm
